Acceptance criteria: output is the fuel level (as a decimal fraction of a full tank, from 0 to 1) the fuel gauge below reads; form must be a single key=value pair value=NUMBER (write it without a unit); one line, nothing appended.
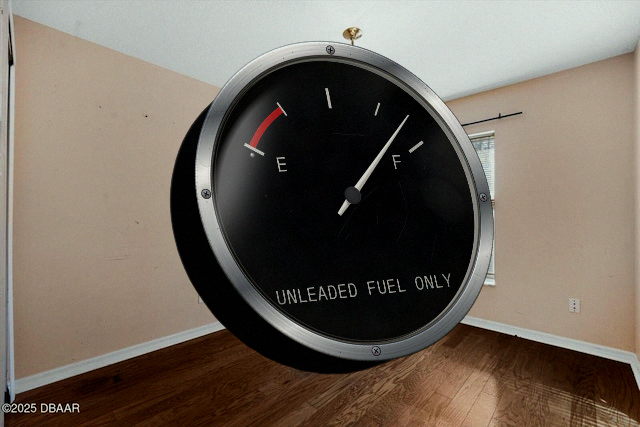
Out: value=0.875
